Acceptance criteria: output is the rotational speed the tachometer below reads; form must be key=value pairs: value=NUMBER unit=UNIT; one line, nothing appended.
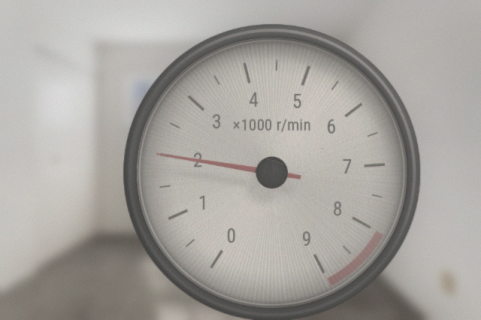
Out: value=2000 unit=rpm
